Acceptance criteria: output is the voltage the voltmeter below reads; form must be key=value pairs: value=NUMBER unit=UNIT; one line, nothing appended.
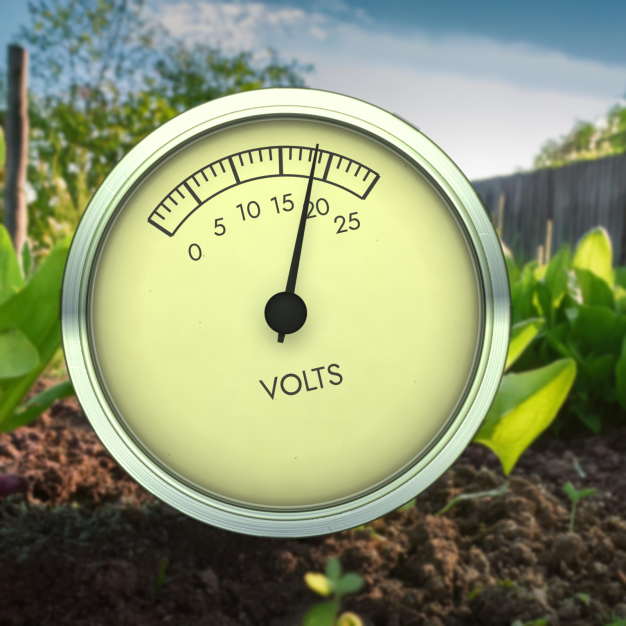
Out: value=18.5 unit=V
